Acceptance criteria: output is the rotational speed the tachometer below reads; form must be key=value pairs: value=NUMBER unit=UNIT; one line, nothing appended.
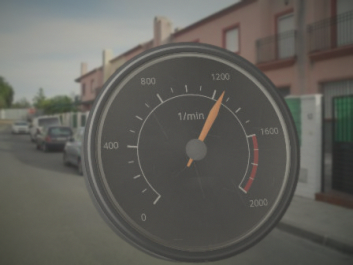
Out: value=1250 unit=rpm
